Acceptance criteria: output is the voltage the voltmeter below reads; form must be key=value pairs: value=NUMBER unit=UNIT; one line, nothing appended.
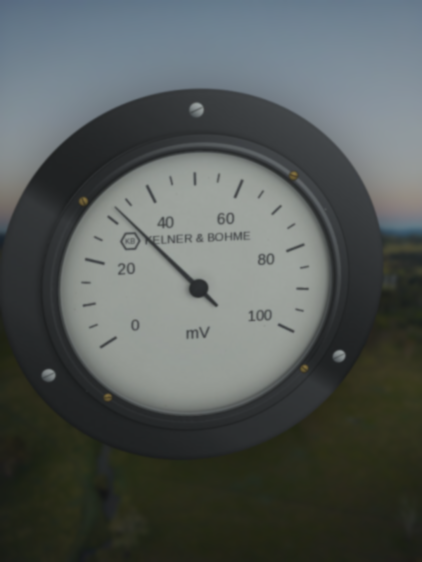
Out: value=32.5 unit=mV
